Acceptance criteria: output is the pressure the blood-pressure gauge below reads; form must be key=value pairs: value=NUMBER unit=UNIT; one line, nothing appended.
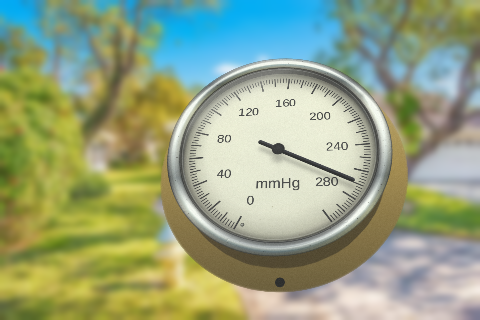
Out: value=270 unit=mmHg
